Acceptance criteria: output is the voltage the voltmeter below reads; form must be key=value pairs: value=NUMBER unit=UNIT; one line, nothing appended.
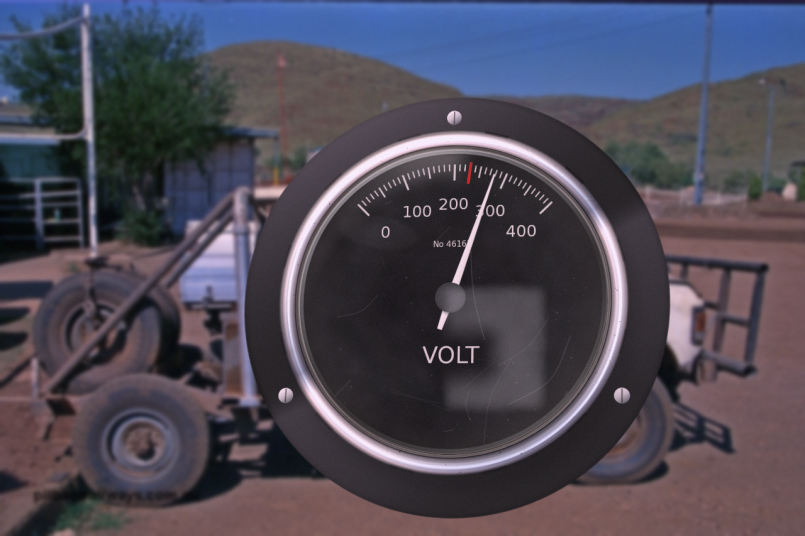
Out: value=280 unit=V
